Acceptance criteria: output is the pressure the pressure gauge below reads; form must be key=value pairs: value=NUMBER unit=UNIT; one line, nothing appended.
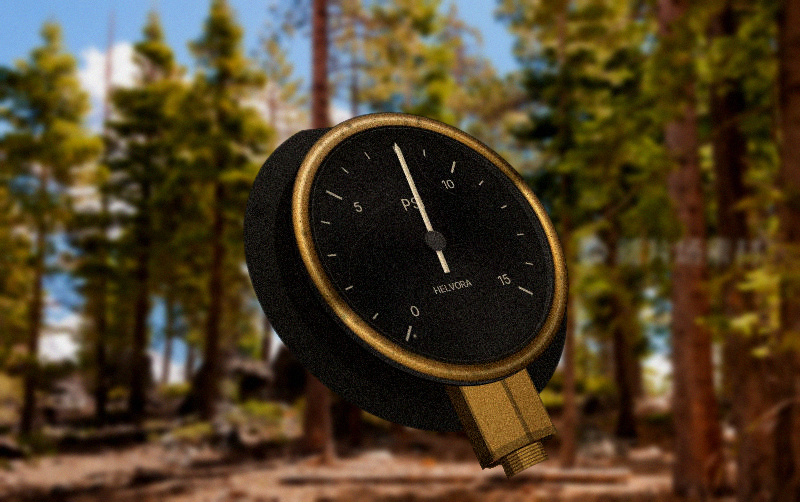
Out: value=8 unit=psi
